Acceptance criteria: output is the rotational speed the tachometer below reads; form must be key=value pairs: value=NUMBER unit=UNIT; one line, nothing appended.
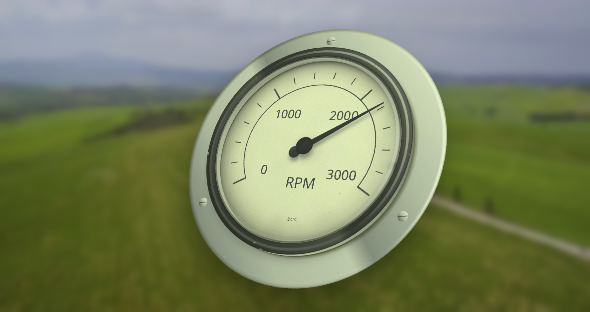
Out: value=2200 unit=rpm
